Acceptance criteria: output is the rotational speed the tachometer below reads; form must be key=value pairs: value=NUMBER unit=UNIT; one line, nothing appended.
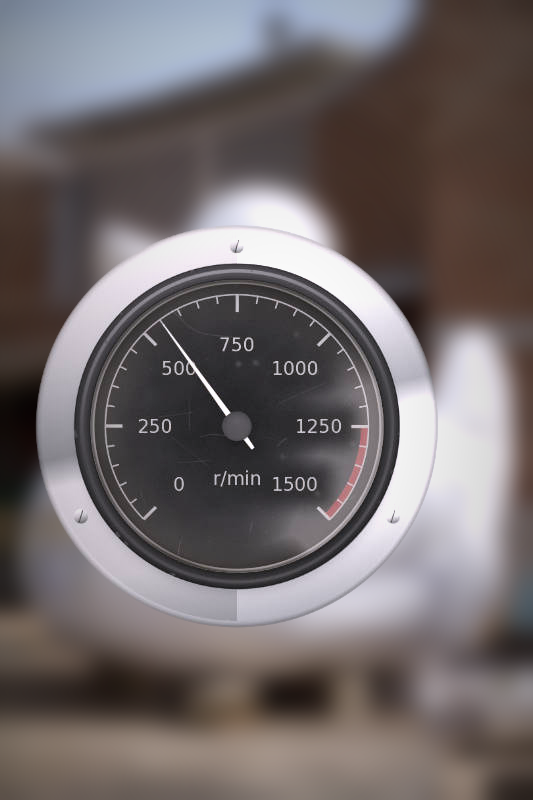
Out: value=550 unit=rpm
